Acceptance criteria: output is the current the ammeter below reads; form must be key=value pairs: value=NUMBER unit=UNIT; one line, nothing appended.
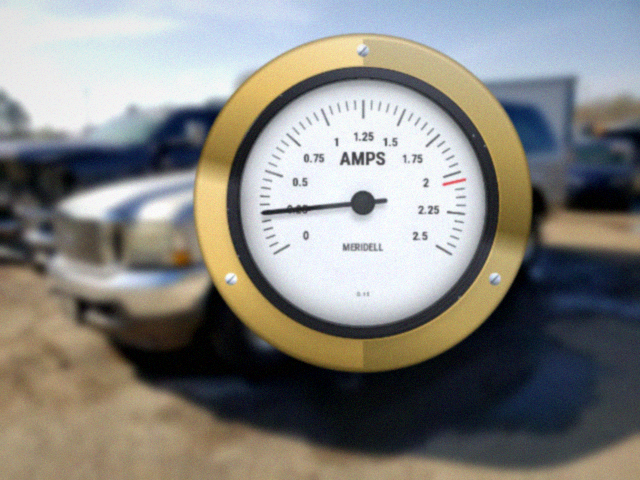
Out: value=0.25 unit=A
